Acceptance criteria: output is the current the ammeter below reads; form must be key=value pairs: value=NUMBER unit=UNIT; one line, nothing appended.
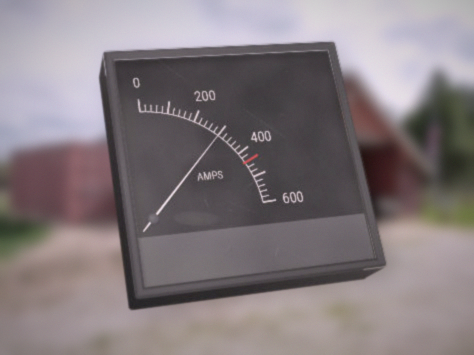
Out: value=300 unit=A
